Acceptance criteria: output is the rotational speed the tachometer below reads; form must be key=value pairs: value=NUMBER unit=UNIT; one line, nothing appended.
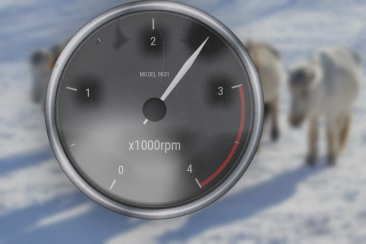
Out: value=2500 unit=rpm
